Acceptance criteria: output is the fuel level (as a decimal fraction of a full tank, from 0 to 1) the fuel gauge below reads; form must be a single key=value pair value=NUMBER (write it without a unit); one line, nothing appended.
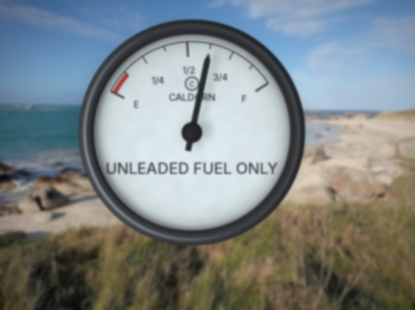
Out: value=0.625
